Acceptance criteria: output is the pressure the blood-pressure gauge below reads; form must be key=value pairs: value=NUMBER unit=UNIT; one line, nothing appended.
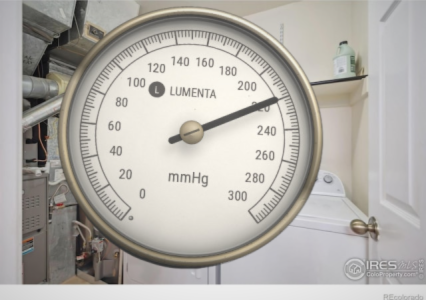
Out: value=220 unit=mmHg
